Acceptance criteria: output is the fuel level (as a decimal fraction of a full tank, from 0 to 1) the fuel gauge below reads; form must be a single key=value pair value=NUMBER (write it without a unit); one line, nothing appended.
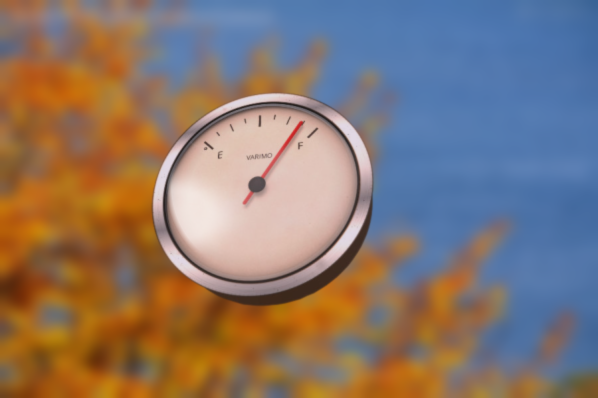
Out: value=0.875
